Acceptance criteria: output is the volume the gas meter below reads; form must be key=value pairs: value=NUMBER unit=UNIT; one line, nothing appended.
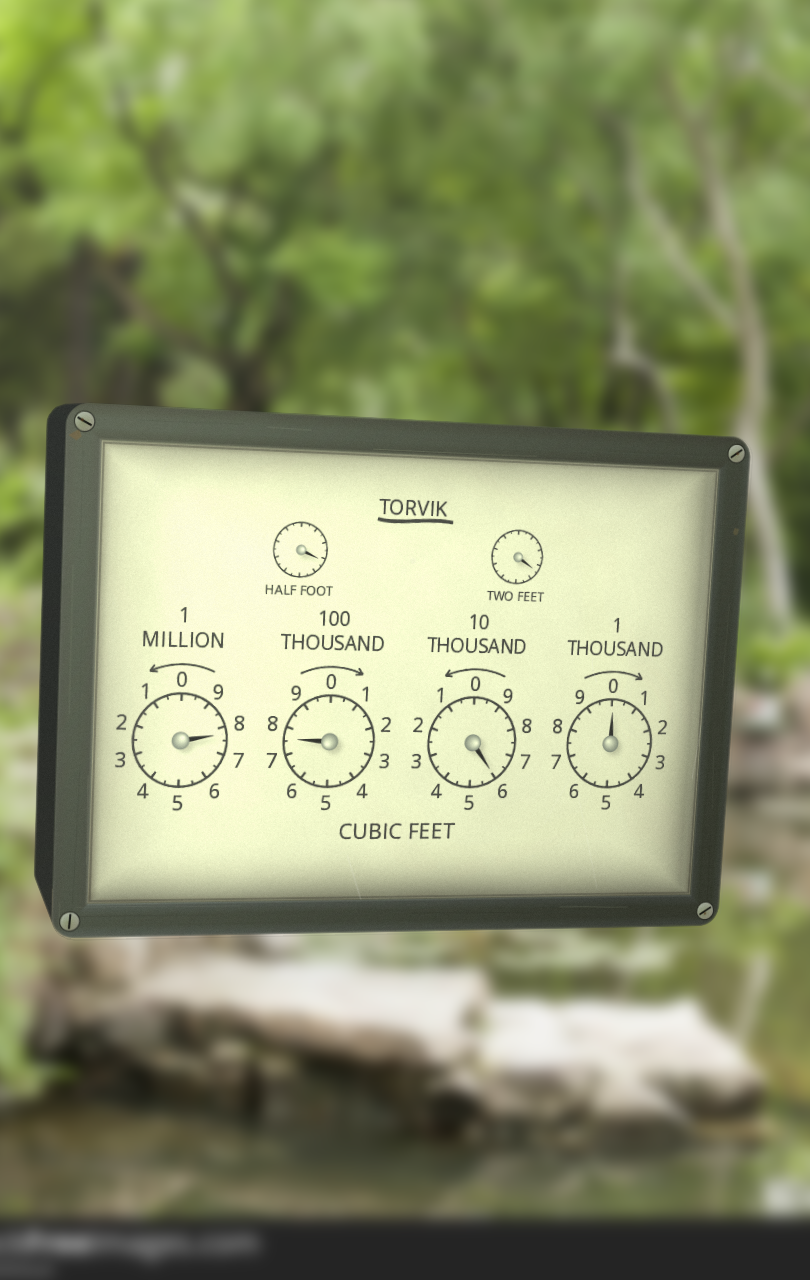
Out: value=776000 unit=ft³
